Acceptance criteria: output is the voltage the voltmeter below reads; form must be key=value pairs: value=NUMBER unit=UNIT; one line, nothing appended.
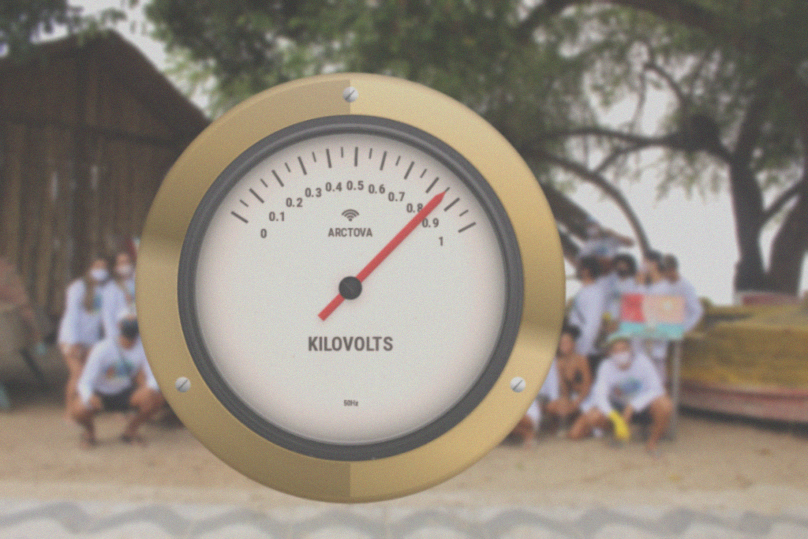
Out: value=0.85 unit=kV
